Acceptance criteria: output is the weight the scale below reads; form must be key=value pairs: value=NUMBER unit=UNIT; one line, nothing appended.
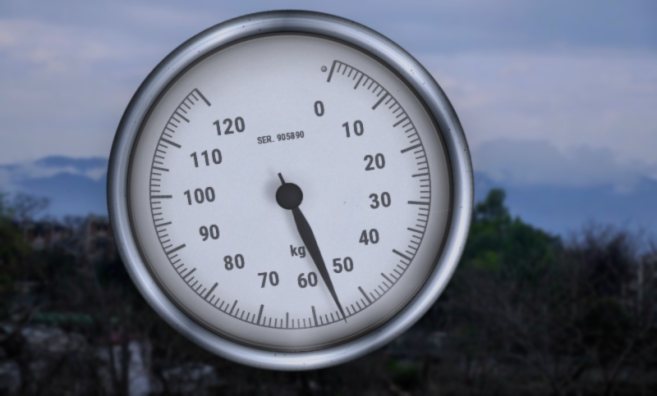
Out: value=55 unit=kg
